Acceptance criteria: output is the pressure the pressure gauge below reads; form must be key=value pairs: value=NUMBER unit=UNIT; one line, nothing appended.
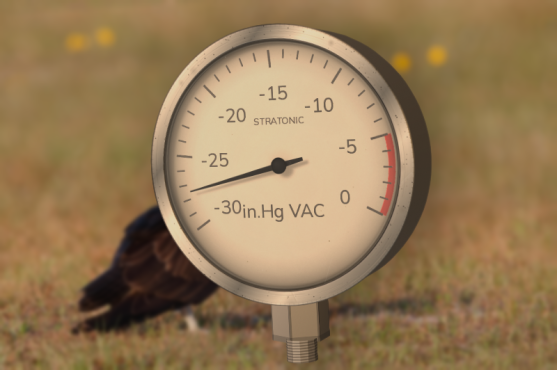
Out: value=-27.5 unit=inHg
